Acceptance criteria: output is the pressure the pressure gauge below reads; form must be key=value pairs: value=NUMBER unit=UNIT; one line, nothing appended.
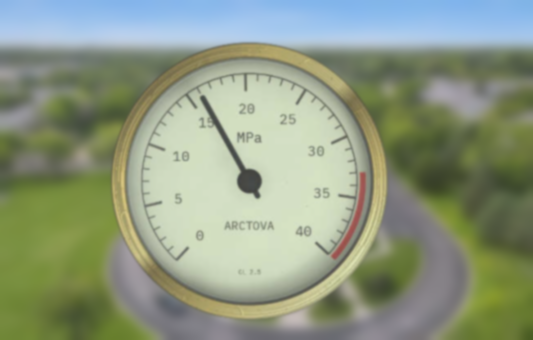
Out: value=16 unit=MPa
